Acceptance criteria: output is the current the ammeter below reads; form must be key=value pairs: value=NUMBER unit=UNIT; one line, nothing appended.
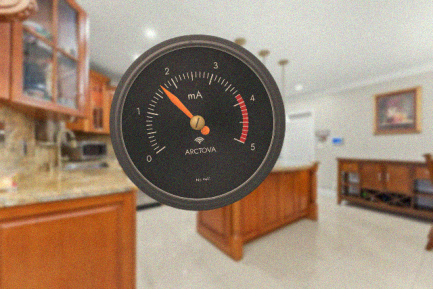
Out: value=1.7 unit=mA
